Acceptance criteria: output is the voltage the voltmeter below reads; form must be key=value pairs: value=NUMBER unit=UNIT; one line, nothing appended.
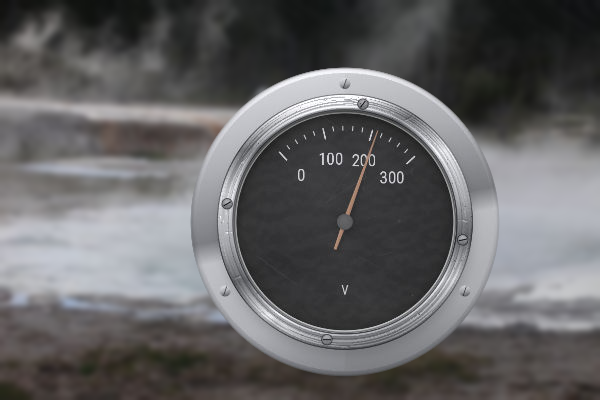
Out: value=210 unit=V
